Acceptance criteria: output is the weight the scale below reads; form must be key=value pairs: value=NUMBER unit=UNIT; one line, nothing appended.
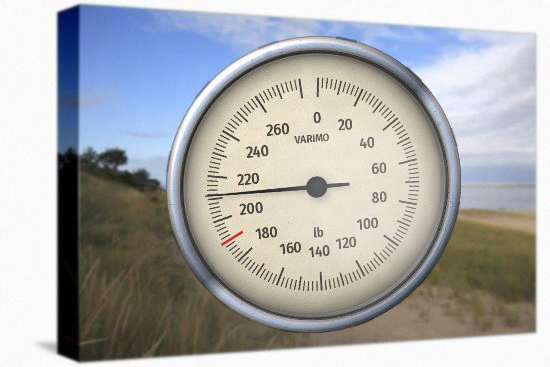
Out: value=212 unit=lb
